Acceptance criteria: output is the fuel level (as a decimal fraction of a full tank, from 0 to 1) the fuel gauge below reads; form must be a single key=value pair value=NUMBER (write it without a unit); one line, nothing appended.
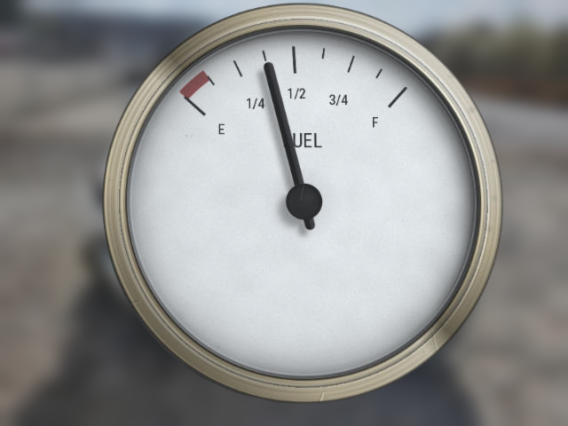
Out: value=0.375
